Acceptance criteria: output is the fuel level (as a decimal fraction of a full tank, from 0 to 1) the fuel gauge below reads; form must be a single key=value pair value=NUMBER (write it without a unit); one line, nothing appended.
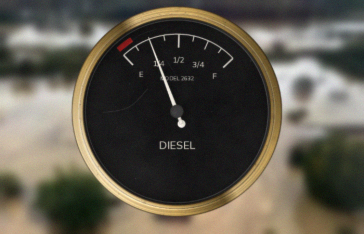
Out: value=0.25
